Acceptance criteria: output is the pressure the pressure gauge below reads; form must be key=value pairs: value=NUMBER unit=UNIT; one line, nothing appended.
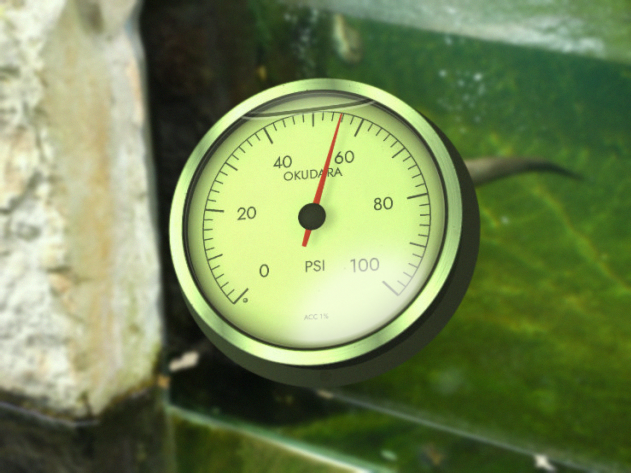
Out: value=56 unit=psi
